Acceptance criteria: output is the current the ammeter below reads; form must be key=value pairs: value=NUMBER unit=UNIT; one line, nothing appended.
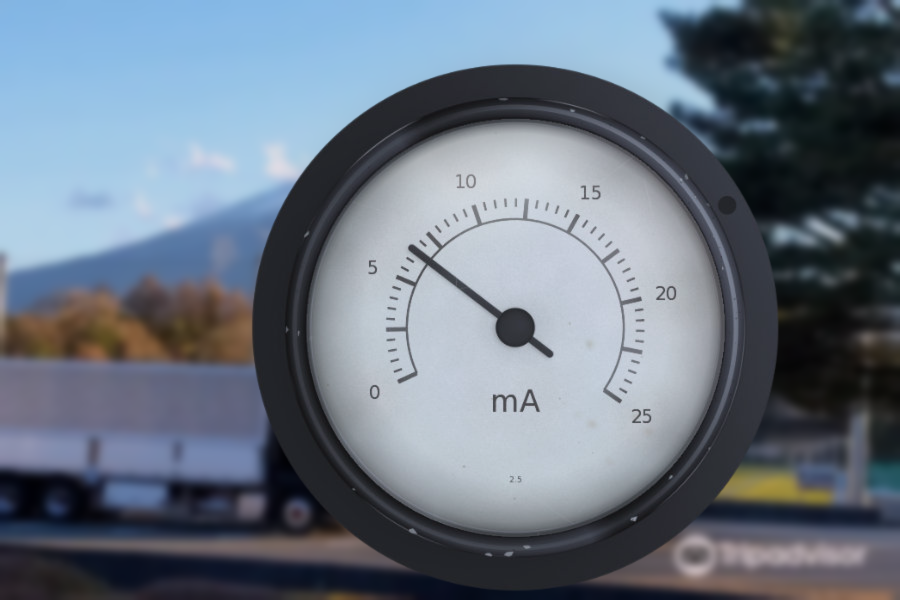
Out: value=6.5 unit=mA
